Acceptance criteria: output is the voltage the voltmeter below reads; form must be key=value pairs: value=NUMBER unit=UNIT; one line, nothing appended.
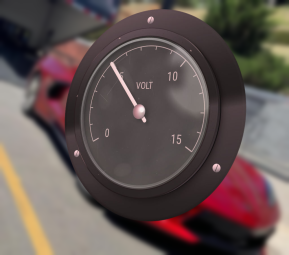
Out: value=5 unit=V
